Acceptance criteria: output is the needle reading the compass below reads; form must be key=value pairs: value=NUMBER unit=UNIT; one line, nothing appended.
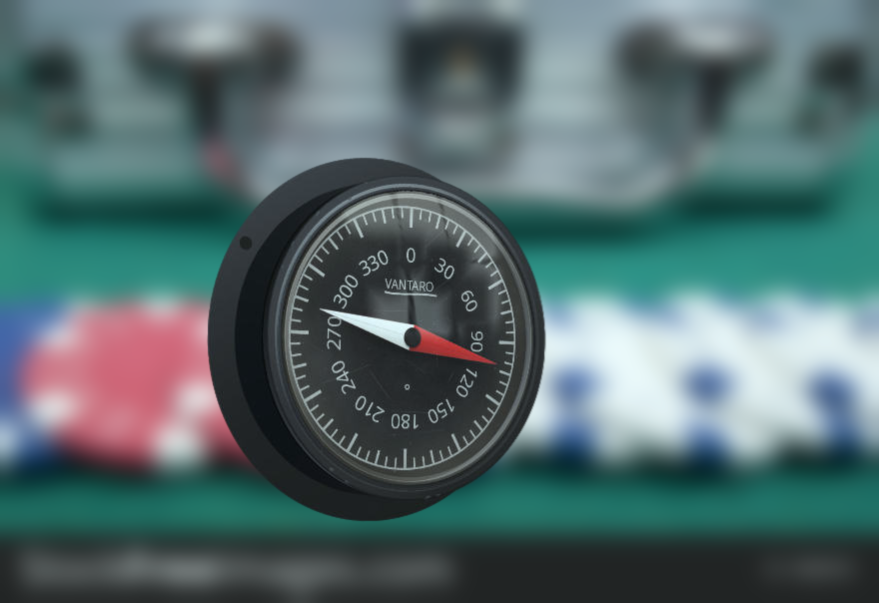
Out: value=102.5 unit=°
